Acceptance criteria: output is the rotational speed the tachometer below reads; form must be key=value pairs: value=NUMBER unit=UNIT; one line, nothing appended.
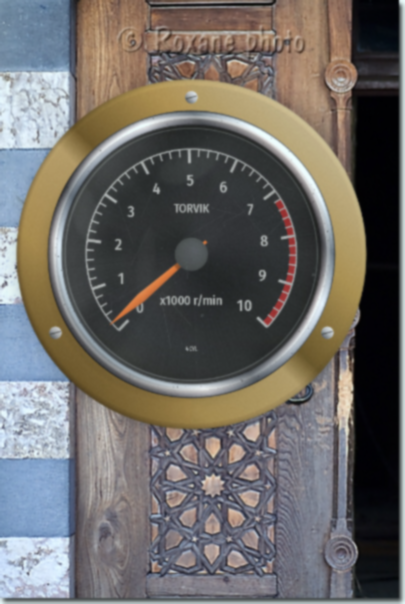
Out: value=200 unit=rpm
